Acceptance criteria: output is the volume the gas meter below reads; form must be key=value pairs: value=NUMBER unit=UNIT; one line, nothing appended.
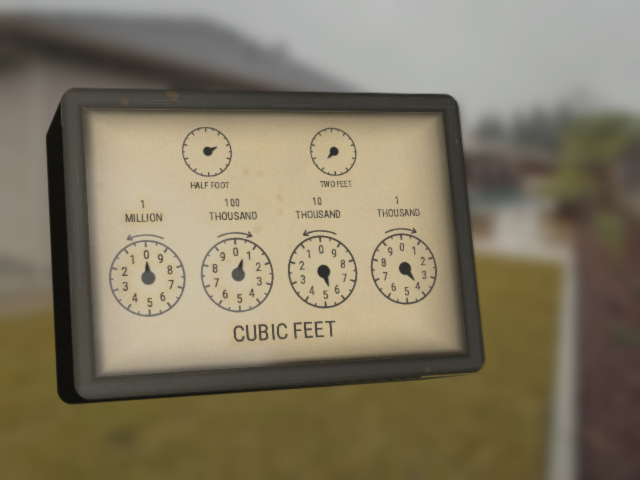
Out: value=5400 unit=ft³
